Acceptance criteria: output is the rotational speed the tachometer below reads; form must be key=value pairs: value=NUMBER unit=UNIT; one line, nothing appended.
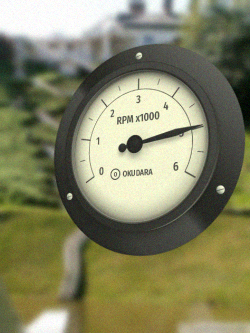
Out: value=5000 unit=rpm
